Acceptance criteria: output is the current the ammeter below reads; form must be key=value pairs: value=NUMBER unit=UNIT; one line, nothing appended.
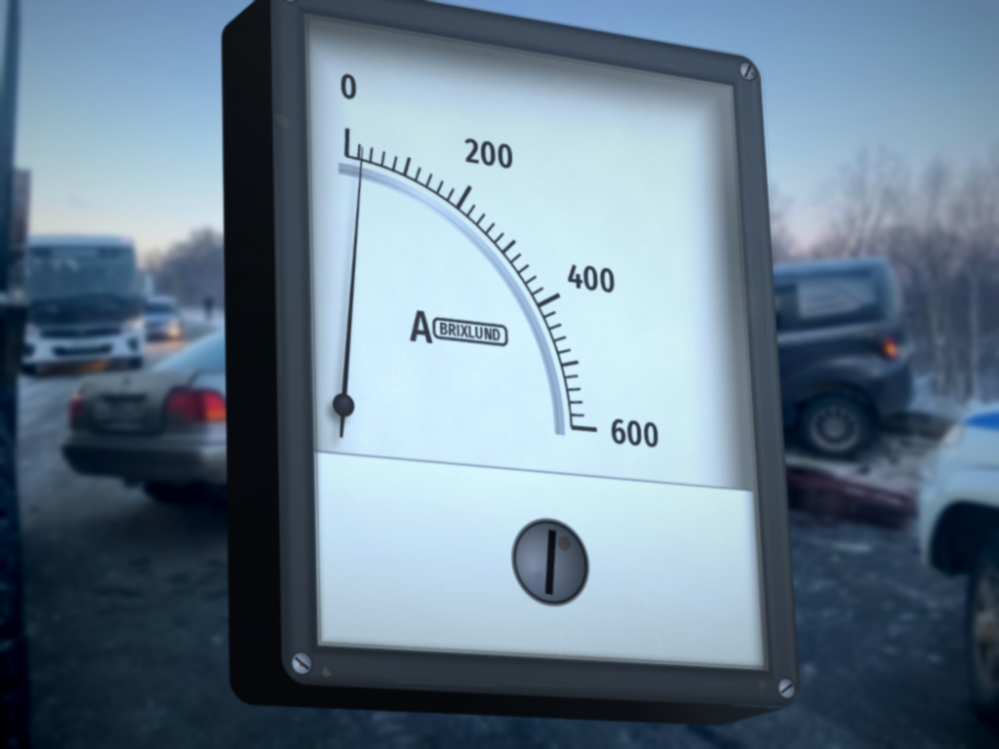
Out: value=20 unit=A
